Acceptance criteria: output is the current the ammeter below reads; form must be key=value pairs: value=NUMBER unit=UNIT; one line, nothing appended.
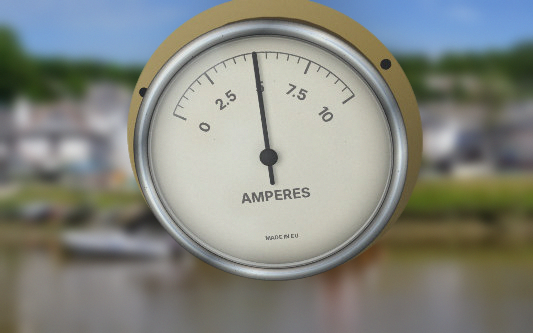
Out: value=5 unit=A
